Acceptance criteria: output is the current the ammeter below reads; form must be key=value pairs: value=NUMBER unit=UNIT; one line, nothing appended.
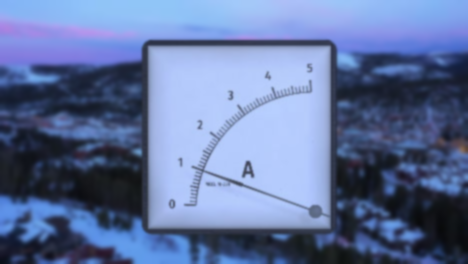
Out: value=1 unit=A
